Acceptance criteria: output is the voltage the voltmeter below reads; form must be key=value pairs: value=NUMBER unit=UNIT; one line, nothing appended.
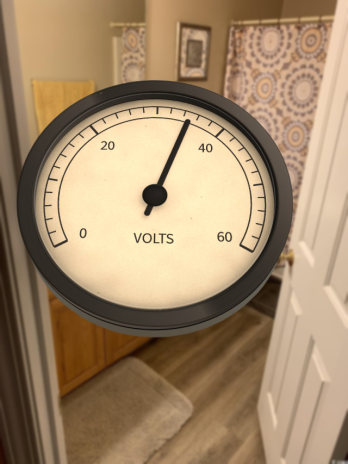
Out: value=35 unit=V
